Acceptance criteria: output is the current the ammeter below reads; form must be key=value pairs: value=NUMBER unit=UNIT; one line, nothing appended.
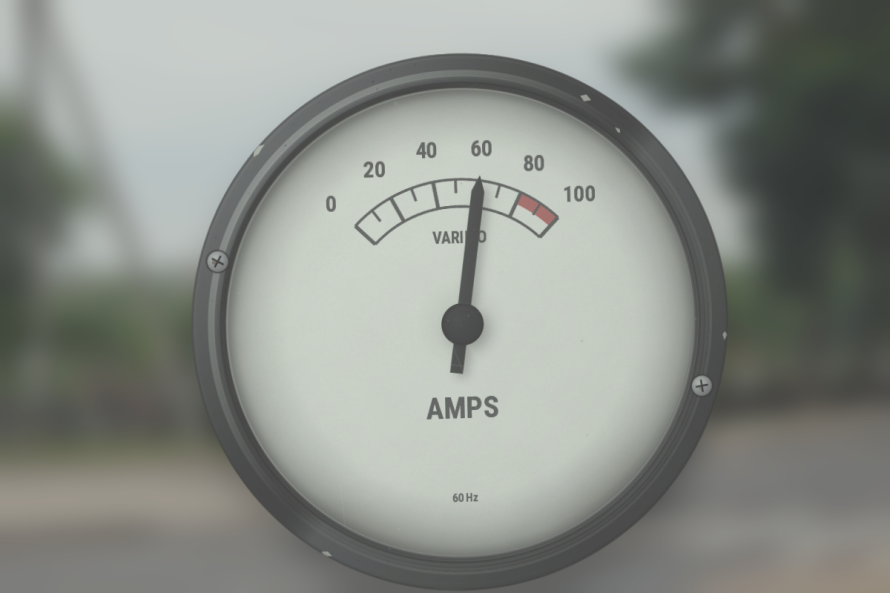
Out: value=60 unit=A
